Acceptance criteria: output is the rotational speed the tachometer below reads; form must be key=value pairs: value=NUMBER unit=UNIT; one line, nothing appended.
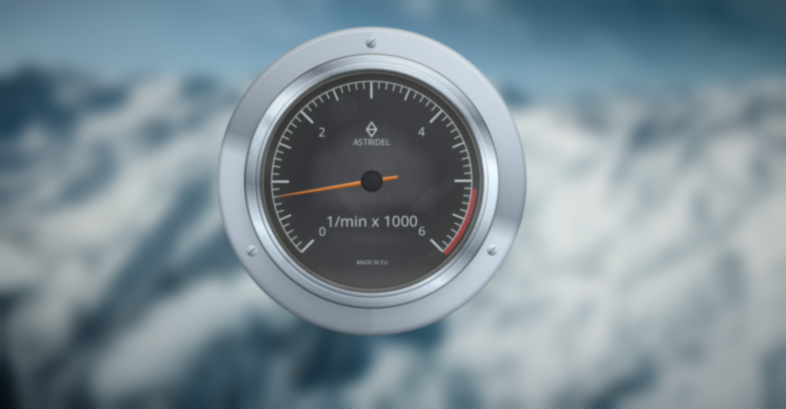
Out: value=800 unit=rpm
